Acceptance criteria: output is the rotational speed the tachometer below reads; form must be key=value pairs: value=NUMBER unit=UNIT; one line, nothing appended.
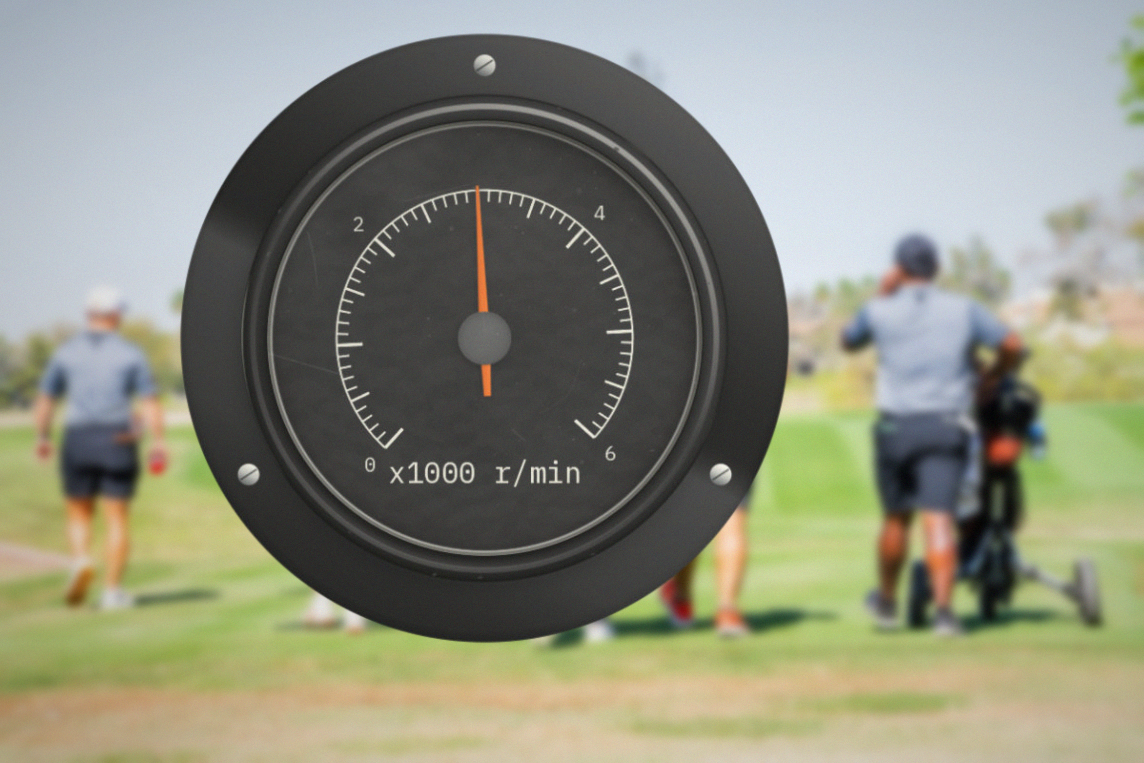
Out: value=3000 unit=rpm
